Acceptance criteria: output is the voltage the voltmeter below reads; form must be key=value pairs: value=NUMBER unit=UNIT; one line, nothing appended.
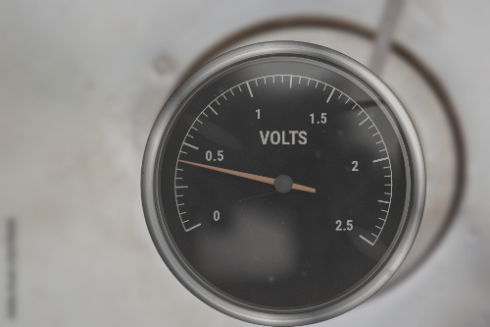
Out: value=0.4 unit=V
